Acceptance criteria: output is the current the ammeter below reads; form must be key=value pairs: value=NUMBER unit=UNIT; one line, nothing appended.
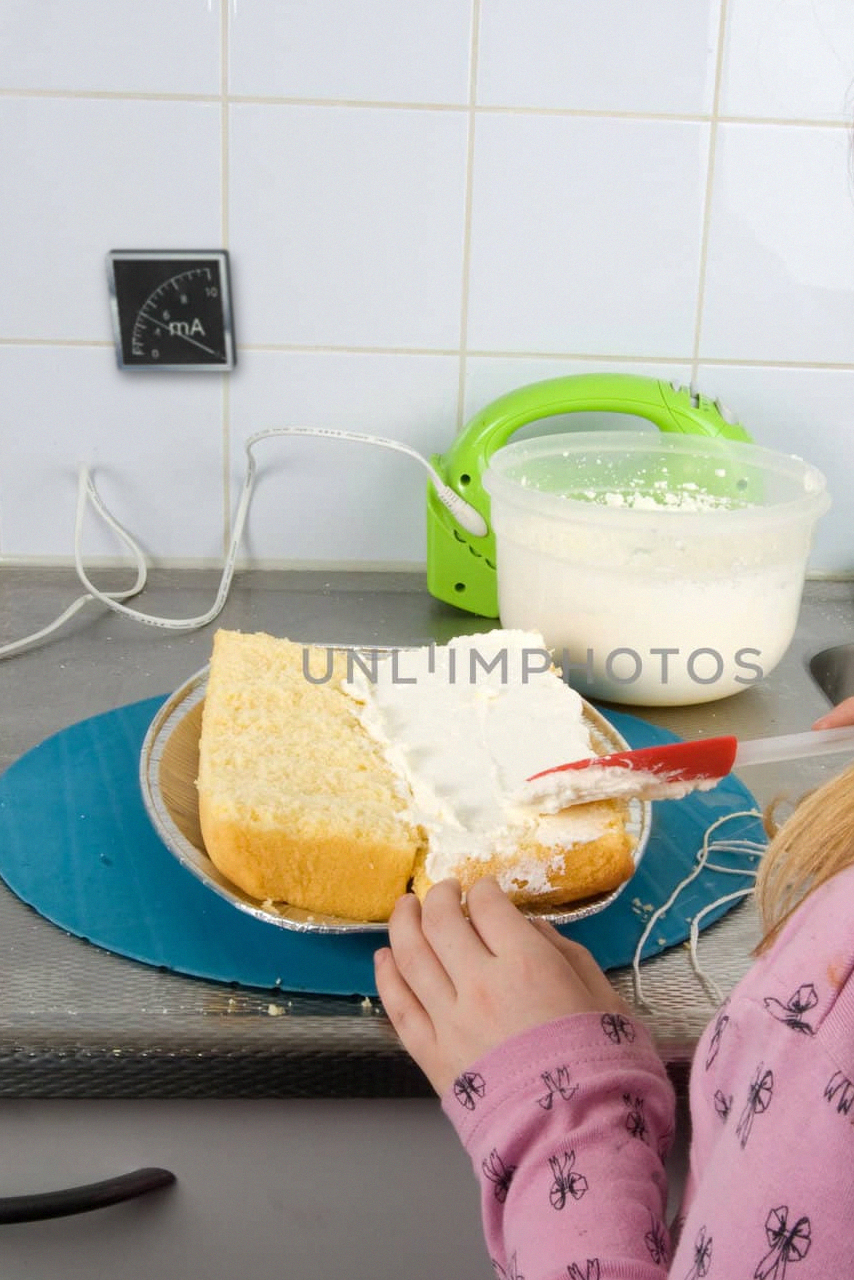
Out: value=5 unit=mA
